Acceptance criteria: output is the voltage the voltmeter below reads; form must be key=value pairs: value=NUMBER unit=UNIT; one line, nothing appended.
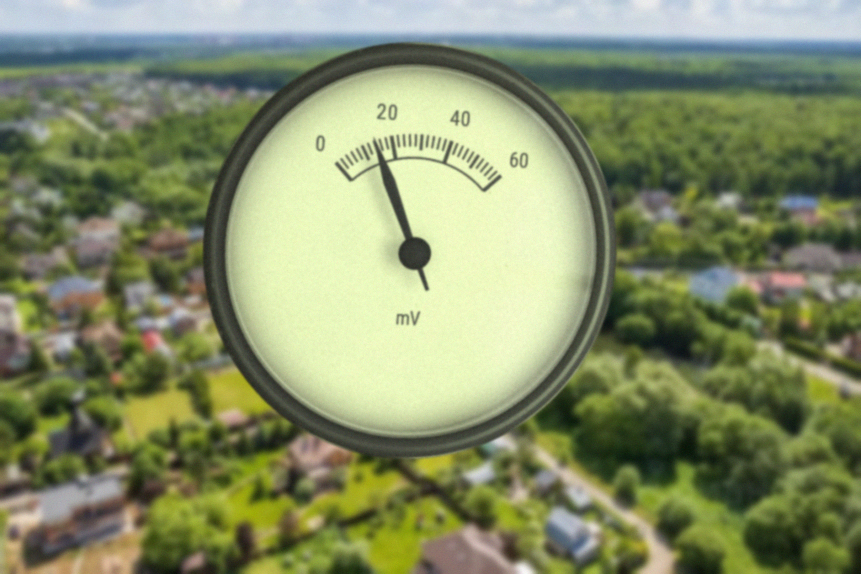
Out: value=14 unit=mV
